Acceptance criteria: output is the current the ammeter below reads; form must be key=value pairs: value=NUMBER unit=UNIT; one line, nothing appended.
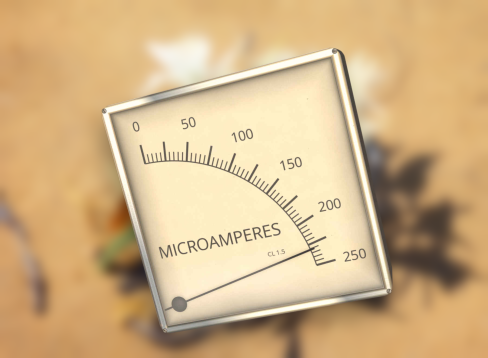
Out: value=230 unit=µA
